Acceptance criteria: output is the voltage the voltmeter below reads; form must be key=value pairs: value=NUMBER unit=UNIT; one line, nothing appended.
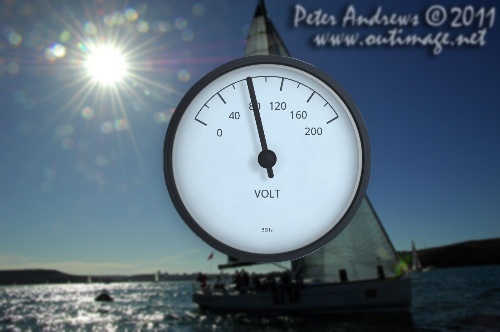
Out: value=80 unit=V
